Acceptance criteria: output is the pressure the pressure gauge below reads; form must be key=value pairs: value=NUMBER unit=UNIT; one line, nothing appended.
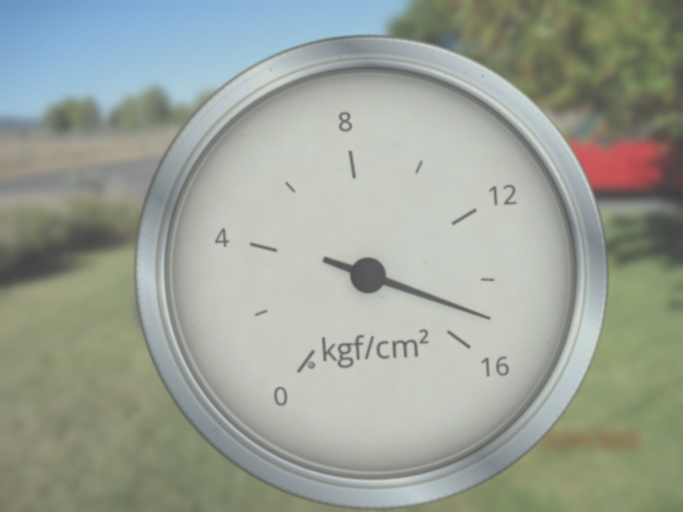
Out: value=15 unit=kg/cm²
